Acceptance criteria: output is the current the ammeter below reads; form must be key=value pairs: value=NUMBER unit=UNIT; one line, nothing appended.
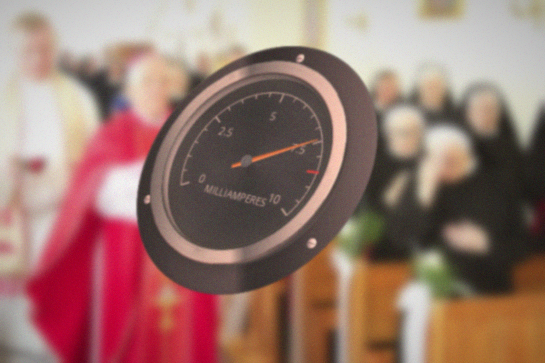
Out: value=7.5 unit=mA
